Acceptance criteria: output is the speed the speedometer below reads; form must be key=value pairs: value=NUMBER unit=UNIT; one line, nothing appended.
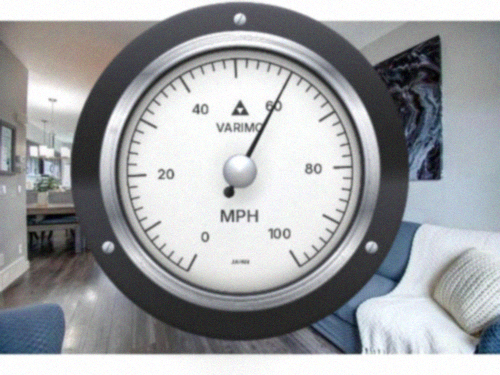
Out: value=60 unit=mph
